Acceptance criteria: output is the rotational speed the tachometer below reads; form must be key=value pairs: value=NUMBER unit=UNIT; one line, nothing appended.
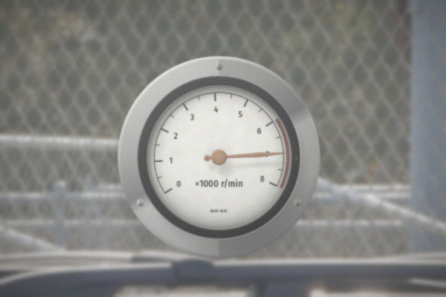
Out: value=7000 unit=rpm
